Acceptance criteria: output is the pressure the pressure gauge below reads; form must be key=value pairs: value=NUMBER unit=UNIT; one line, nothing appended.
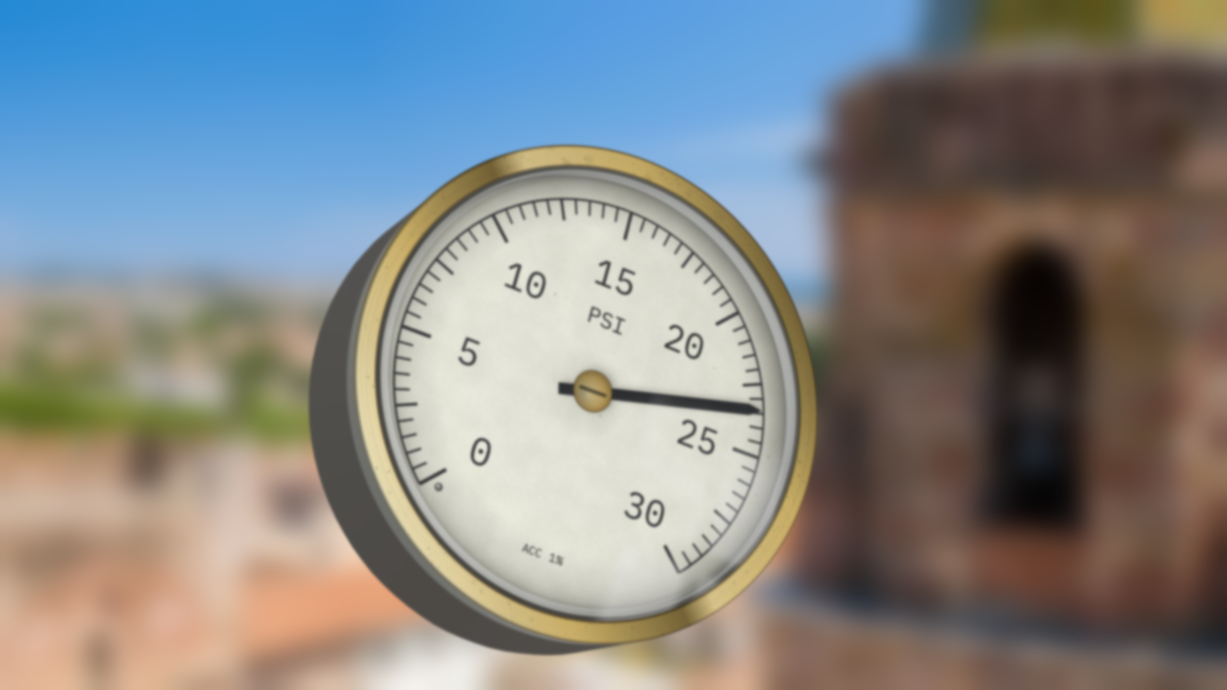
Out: value=23.5 unit=psi
